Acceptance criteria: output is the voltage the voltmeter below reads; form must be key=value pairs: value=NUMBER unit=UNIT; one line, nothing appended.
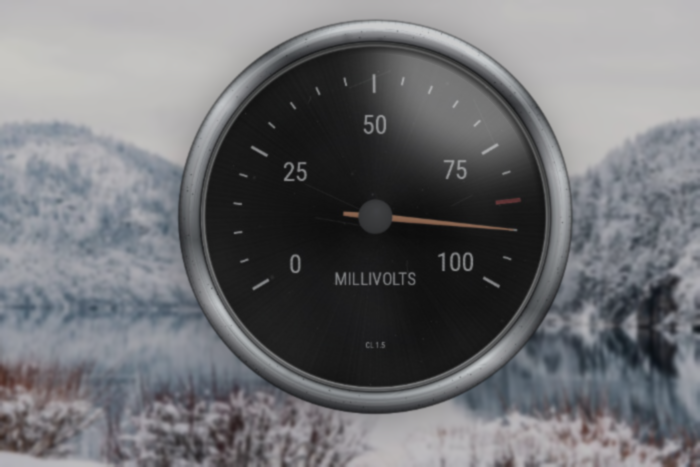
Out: value=90 unit=mV
